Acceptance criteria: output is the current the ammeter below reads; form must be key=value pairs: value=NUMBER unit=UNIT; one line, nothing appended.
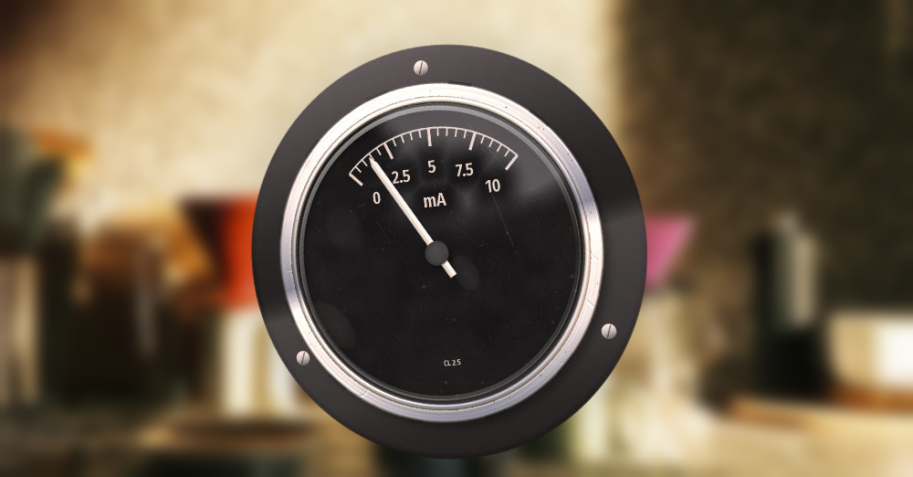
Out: value=1.5 unit=mA
